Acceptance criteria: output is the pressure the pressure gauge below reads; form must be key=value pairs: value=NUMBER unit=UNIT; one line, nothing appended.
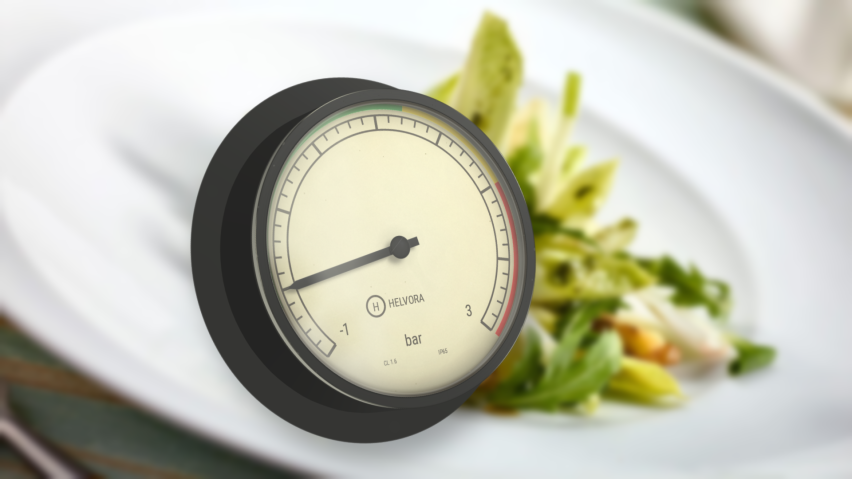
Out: value=-0.5 unit=bar
